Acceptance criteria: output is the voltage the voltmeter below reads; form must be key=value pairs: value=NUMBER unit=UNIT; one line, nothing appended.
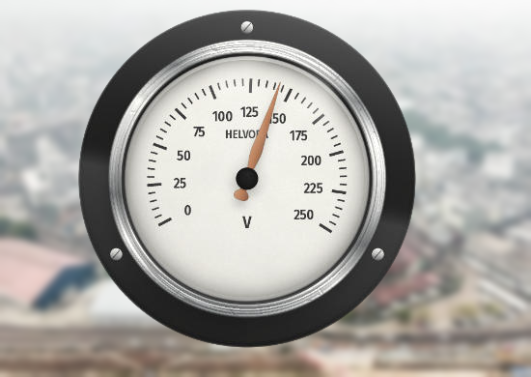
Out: value=142.5 unit=V
